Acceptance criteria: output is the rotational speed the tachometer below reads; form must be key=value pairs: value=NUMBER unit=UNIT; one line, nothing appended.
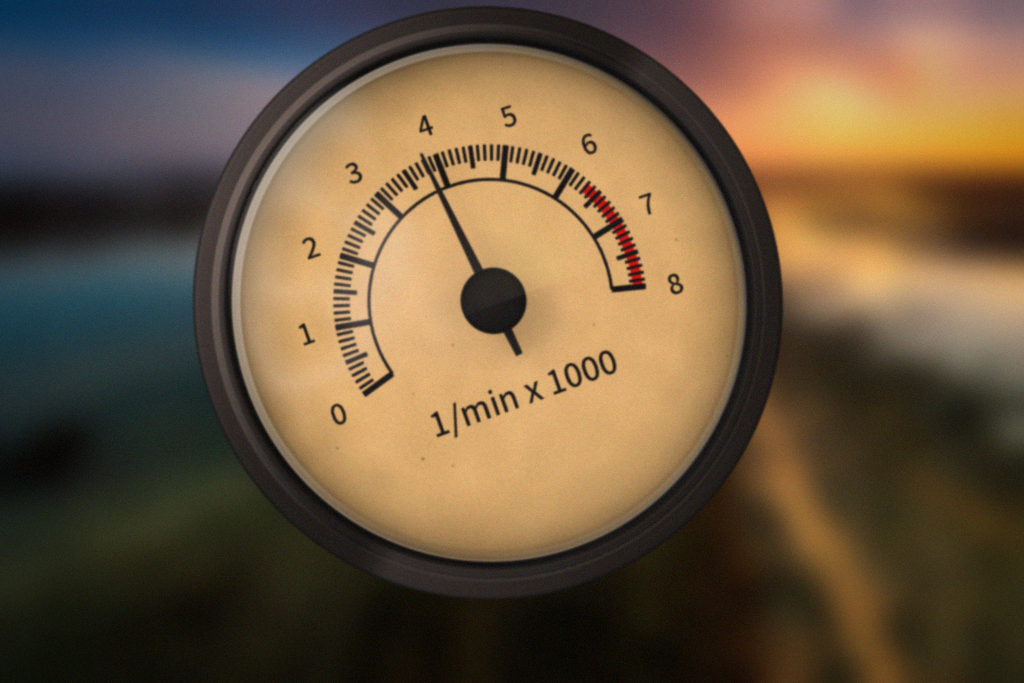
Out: value=3800 unit=rpm
